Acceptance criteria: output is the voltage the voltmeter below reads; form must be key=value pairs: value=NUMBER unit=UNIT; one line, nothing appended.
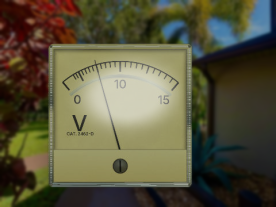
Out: value=7.5 unit=V
